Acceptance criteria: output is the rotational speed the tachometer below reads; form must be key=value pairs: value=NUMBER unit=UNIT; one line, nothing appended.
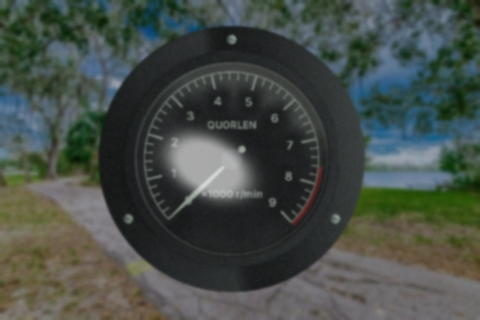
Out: value=0 unit=rpm
